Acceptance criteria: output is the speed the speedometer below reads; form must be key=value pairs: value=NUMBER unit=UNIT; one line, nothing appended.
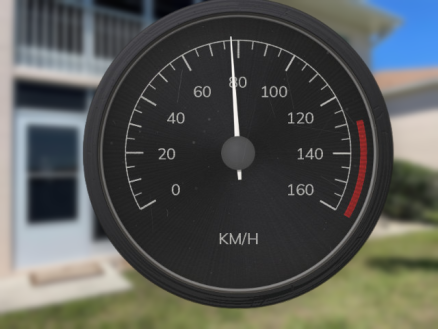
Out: value=77.5 unit=km/h
